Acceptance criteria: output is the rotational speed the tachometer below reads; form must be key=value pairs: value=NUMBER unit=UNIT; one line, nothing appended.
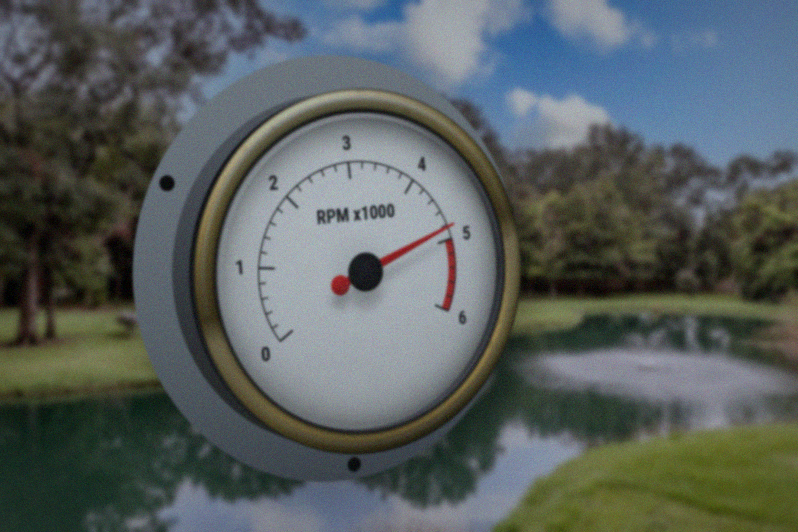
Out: value=4800 unit=rpm
